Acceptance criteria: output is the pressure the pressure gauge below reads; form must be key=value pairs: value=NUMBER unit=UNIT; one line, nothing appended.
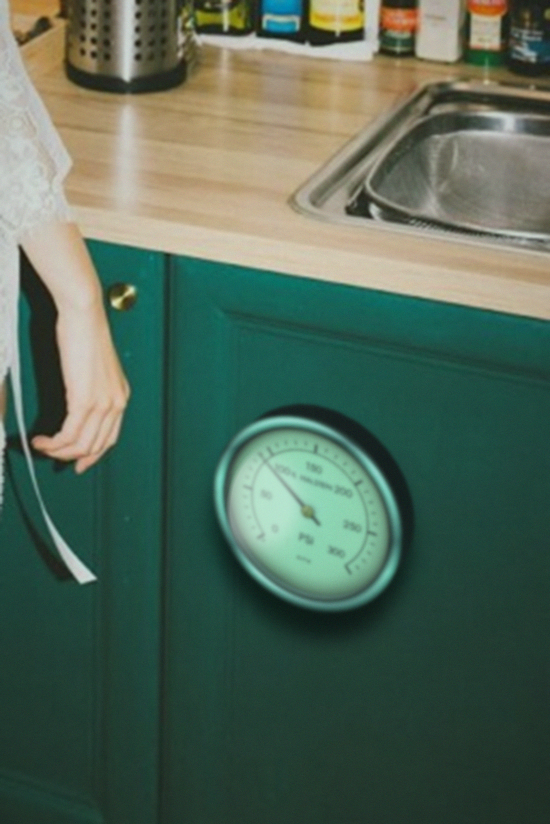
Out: value=90 unit=psi
